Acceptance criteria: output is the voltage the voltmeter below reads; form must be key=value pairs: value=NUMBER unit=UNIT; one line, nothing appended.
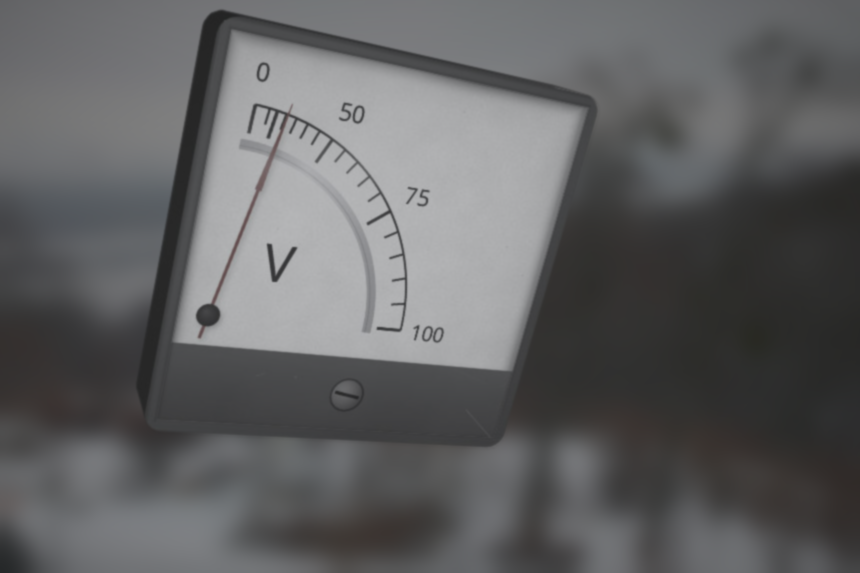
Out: value=30 unit=V
